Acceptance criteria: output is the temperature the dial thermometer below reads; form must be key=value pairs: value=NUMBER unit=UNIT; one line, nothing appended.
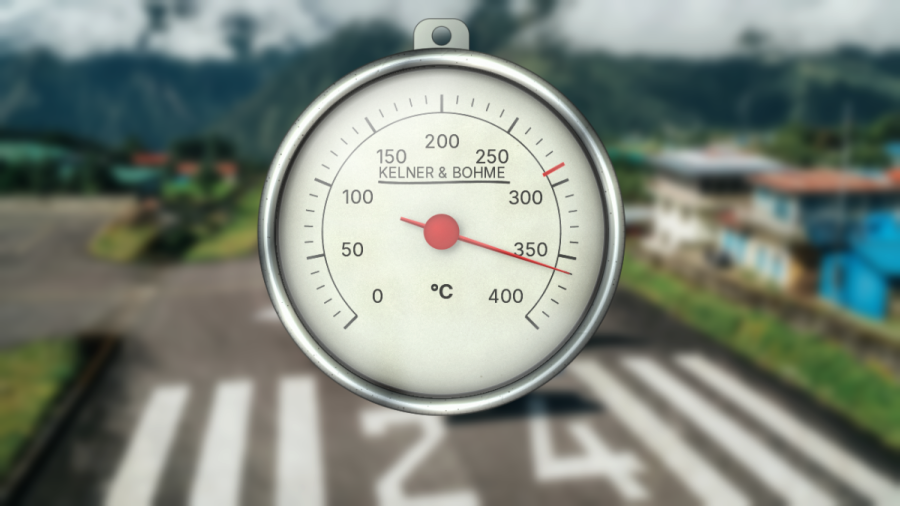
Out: value=360 unit=°C
